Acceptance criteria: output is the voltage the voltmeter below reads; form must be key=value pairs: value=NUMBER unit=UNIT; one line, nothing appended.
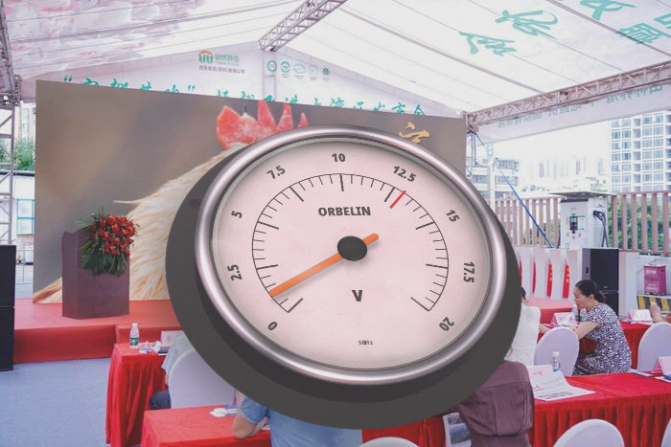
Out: value=1 unit=V
